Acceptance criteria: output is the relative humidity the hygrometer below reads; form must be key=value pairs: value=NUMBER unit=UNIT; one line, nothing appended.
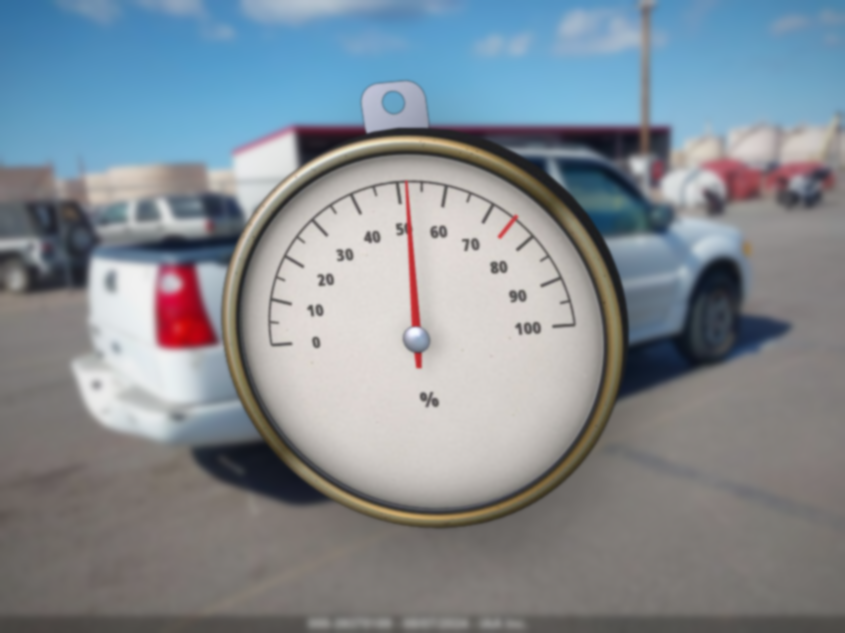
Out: value=52.5 unit=%
